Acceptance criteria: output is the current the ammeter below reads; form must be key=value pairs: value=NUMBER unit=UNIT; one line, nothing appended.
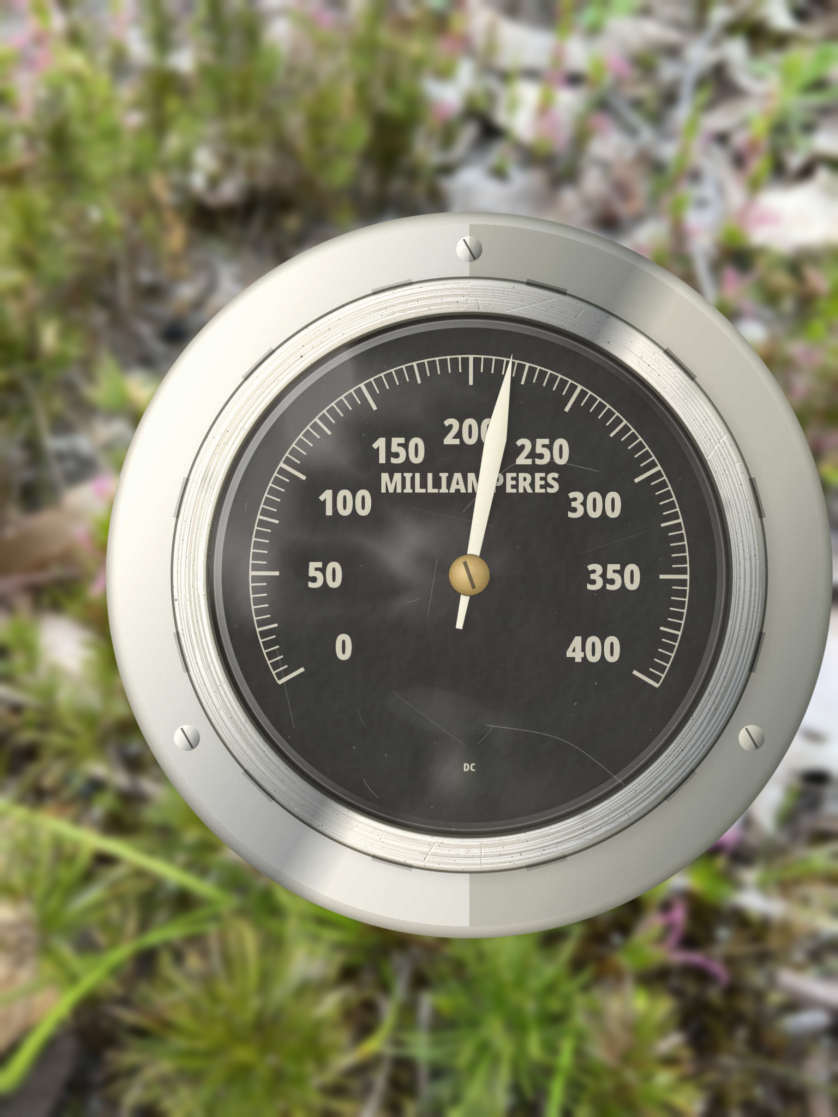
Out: value=217.5 unit=mA
